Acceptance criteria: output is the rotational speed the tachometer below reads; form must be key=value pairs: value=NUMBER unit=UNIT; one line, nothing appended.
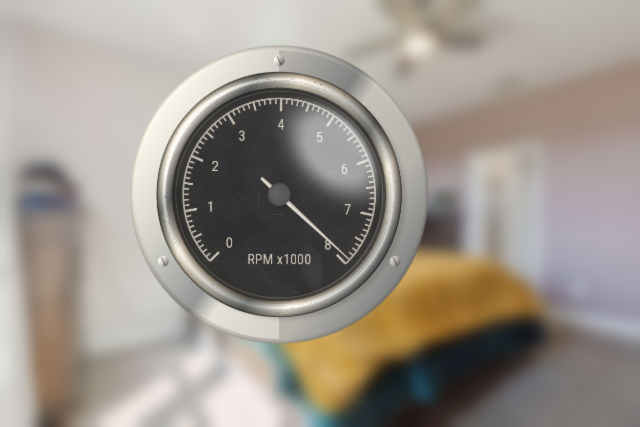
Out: value=7900 unit=rpm
